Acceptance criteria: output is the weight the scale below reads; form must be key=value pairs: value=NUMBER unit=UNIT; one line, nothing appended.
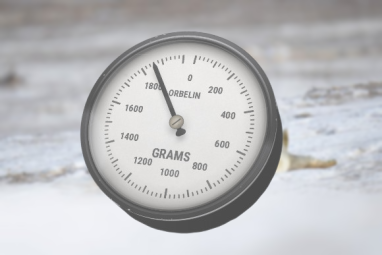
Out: value=1860 unit=g
